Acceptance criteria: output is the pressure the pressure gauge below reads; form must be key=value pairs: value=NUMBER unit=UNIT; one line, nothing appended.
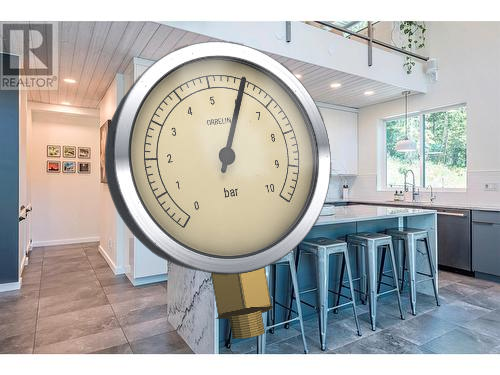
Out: value=6 unit=bar
